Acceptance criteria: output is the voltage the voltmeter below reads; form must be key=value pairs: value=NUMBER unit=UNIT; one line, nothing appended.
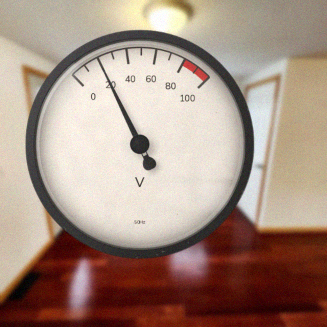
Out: value=20 unit=V
